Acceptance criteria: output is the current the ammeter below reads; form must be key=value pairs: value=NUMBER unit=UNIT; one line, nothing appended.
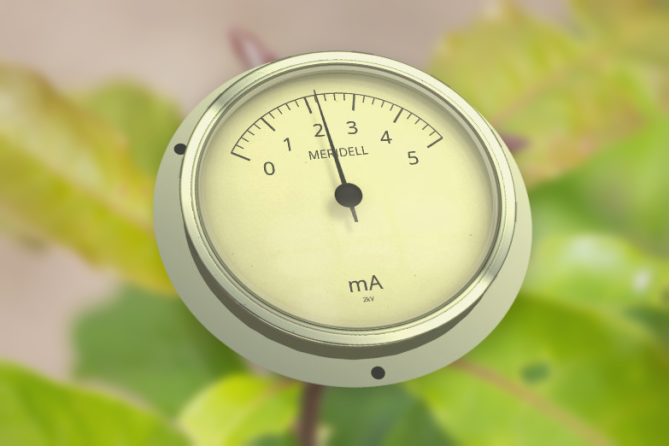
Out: value=2.2 unit=mA
